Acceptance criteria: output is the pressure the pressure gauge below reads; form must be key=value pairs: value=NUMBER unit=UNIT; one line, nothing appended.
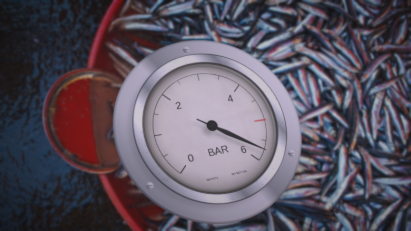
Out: value=5.75 unit=bar
